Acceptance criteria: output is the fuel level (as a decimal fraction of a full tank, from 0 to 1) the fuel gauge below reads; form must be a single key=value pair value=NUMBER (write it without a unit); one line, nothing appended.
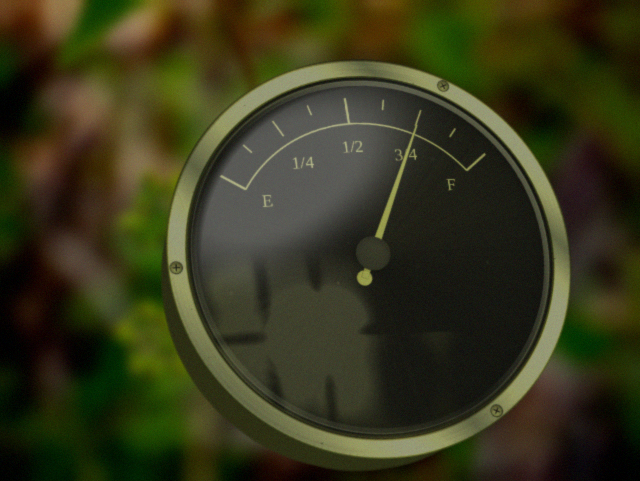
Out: value=0.75
